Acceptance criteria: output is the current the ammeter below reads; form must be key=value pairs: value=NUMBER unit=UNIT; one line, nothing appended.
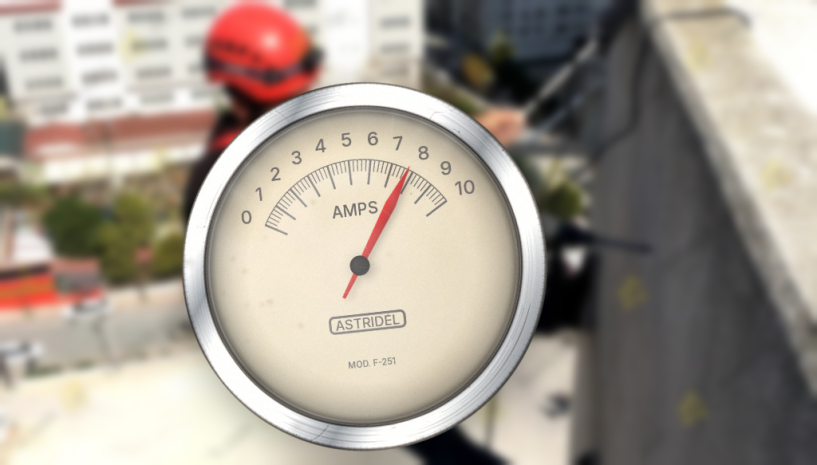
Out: value=7.8 unit=A
